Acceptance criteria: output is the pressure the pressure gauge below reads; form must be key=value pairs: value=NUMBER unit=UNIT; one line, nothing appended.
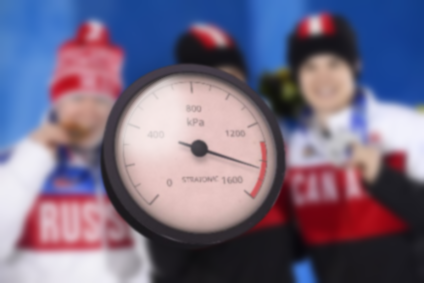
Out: value=1450 unit=kPa
